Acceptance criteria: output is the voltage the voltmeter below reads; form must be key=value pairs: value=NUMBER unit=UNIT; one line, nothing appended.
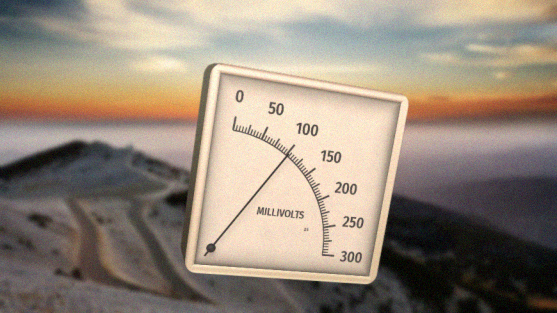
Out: value=100 unit=mV
